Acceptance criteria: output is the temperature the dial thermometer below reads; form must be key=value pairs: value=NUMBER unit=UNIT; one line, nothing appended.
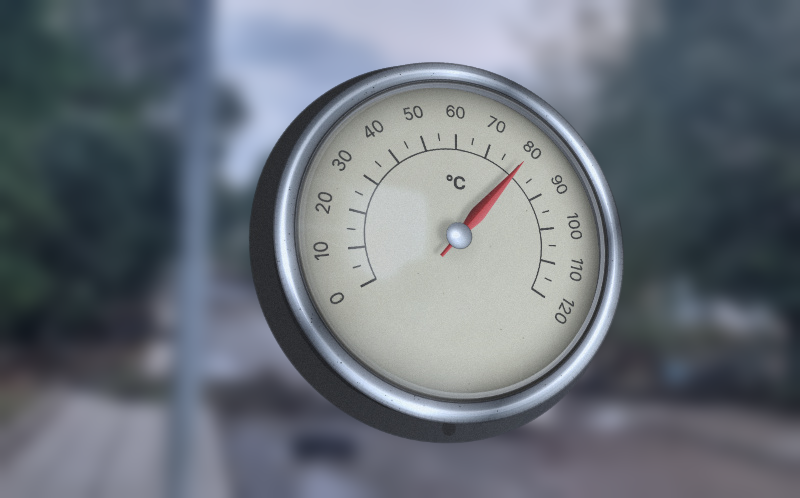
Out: value=80 unit=°C
